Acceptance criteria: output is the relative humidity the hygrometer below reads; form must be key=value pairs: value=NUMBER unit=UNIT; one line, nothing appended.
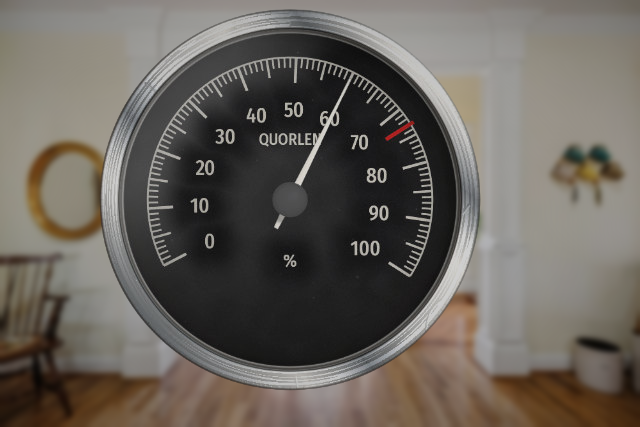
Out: value=60 unit=%
